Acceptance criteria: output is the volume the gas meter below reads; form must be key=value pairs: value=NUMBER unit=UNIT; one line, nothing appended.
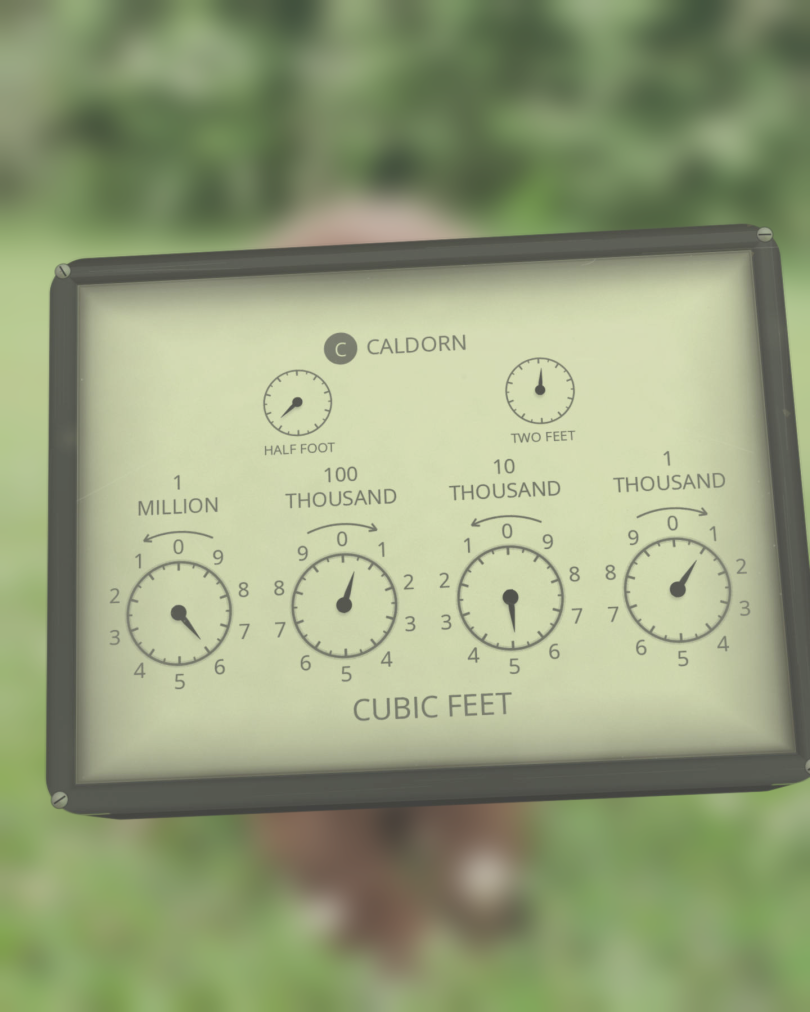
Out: value=605100 unit=ft³
